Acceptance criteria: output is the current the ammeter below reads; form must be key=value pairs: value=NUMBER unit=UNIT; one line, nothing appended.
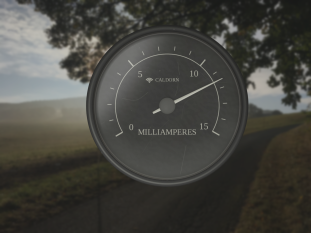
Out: value=11.5 unit=mA
